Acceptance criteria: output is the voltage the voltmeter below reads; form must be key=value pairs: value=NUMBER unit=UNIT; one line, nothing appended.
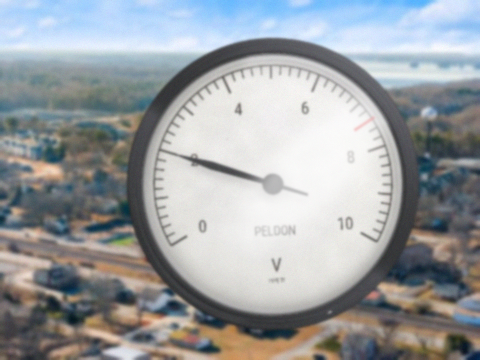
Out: value=2 unit=V
